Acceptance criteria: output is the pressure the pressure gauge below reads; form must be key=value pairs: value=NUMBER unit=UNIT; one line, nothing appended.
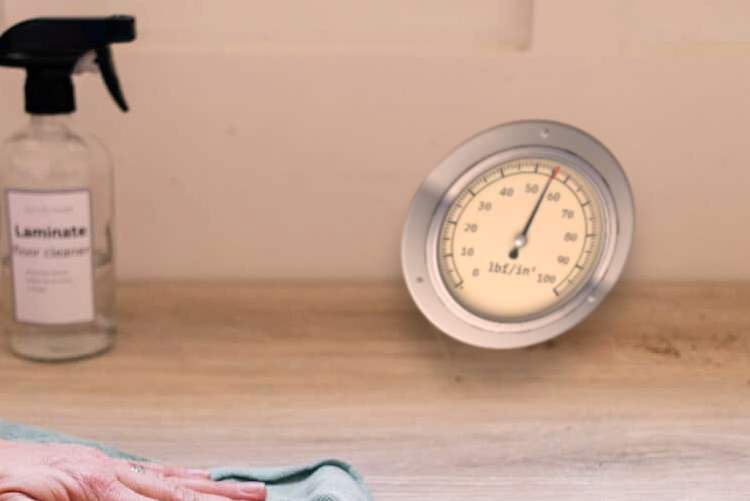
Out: value=55 unit=psi
